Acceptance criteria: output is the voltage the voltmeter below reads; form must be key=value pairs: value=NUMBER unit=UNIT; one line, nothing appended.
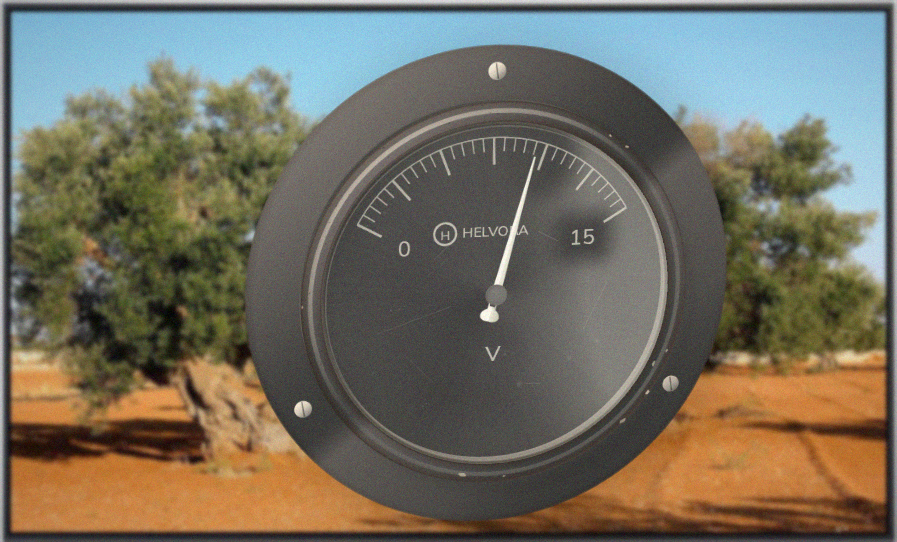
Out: value=9.5 unit=V
